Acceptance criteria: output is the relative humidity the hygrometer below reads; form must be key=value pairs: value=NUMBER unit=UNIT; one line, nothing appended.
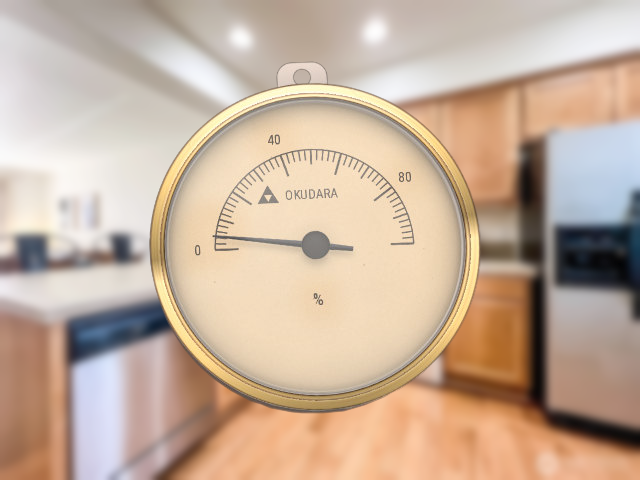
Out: value=4 unit=%
